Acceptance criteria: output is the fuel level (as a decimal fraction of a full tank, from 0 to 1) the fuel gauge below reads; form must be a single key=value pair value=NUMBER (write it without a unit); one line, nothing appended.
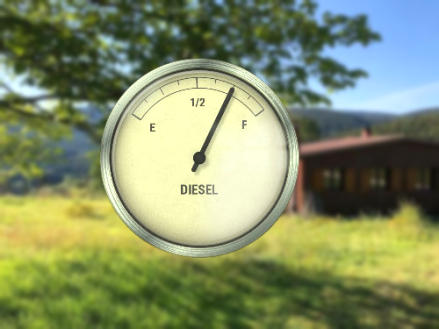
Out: value=0.75
